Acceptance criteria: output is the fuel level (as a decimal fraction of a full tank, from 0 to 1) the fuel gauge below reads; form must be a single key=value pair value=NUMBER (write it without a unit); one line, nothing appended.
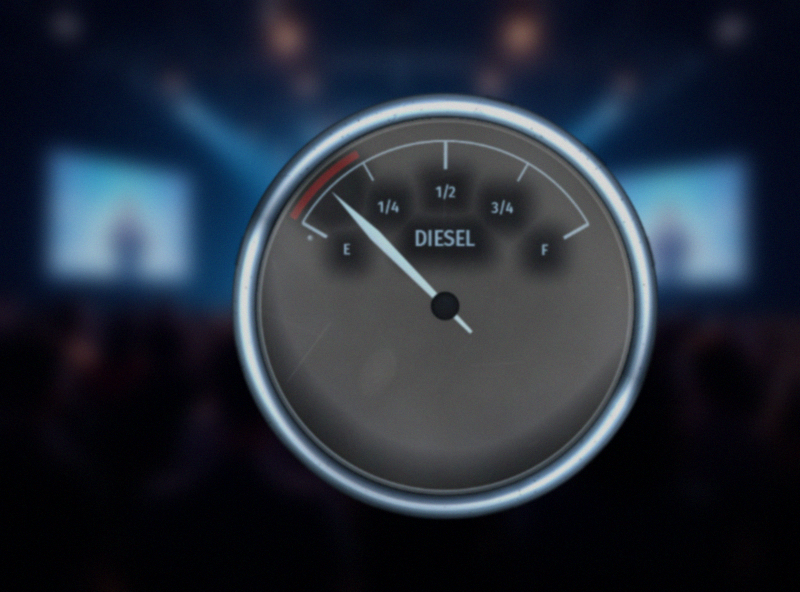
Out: value=0.125
